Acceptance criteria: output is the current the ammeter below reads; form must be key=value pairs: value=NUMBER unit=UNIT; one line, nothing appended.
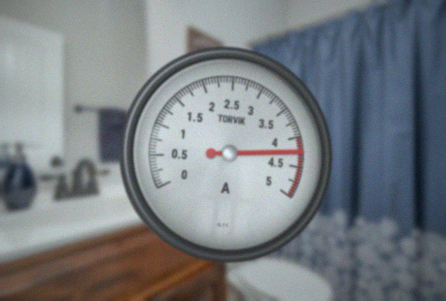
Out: value=4.25 unit=A
